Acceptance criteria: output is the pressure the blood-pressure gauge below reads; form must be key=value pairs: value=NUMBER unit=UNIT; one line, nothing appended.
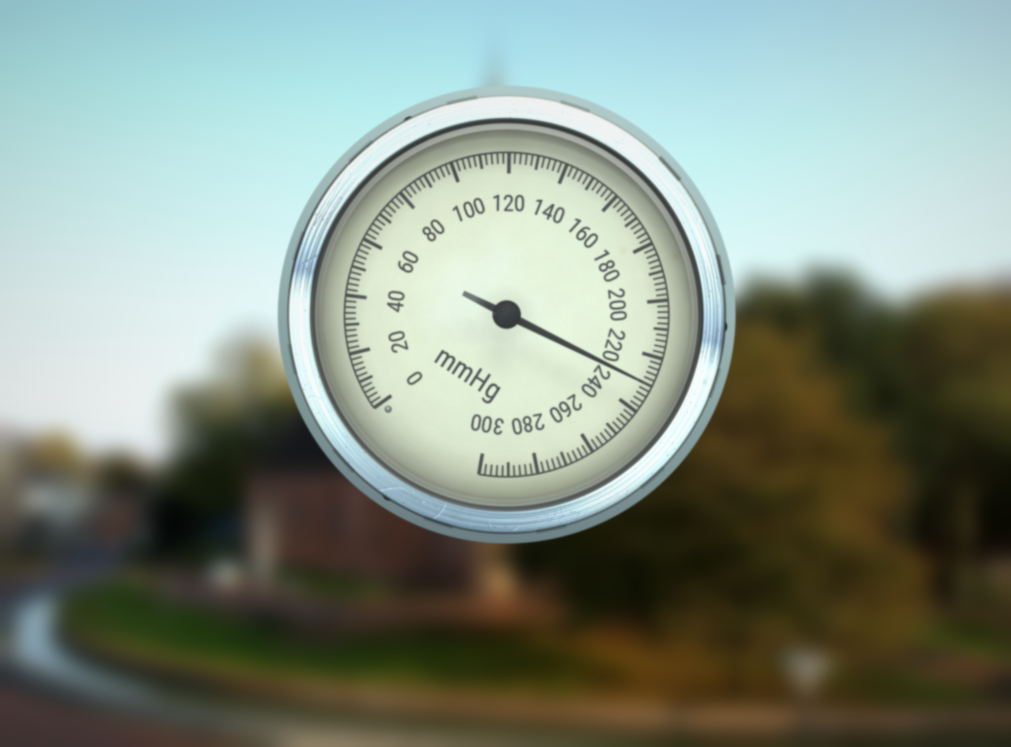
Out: value=230 unit=mmHg
